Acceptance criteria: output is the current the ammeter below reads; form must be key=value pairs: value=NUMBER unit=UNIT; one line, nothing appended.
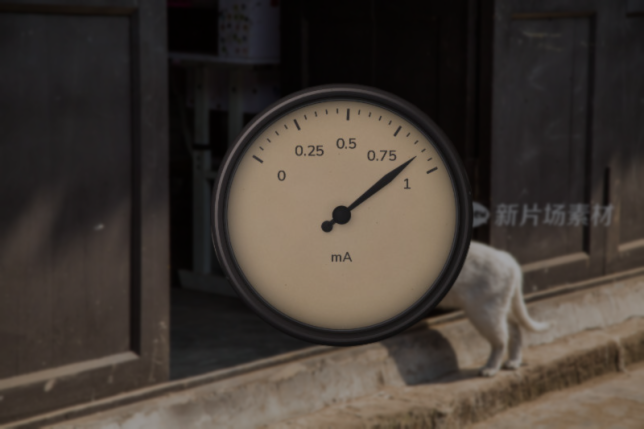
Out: value=0.9 unit=mA
